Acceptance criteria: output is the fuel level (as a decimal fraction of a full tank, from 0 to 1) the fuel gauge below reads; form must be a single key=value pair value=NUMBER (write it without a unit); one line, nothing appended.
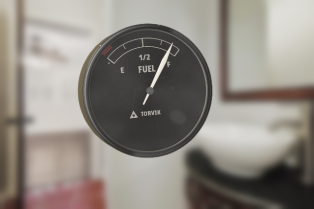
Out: value=0.875
